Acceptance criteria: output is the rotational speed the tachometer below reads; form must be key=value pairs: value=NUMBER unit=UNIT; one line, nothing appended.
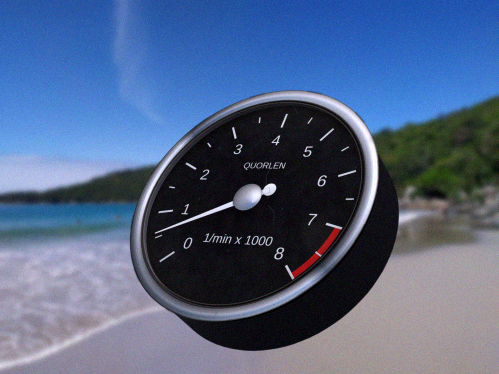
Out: value=500 unit=rpm
